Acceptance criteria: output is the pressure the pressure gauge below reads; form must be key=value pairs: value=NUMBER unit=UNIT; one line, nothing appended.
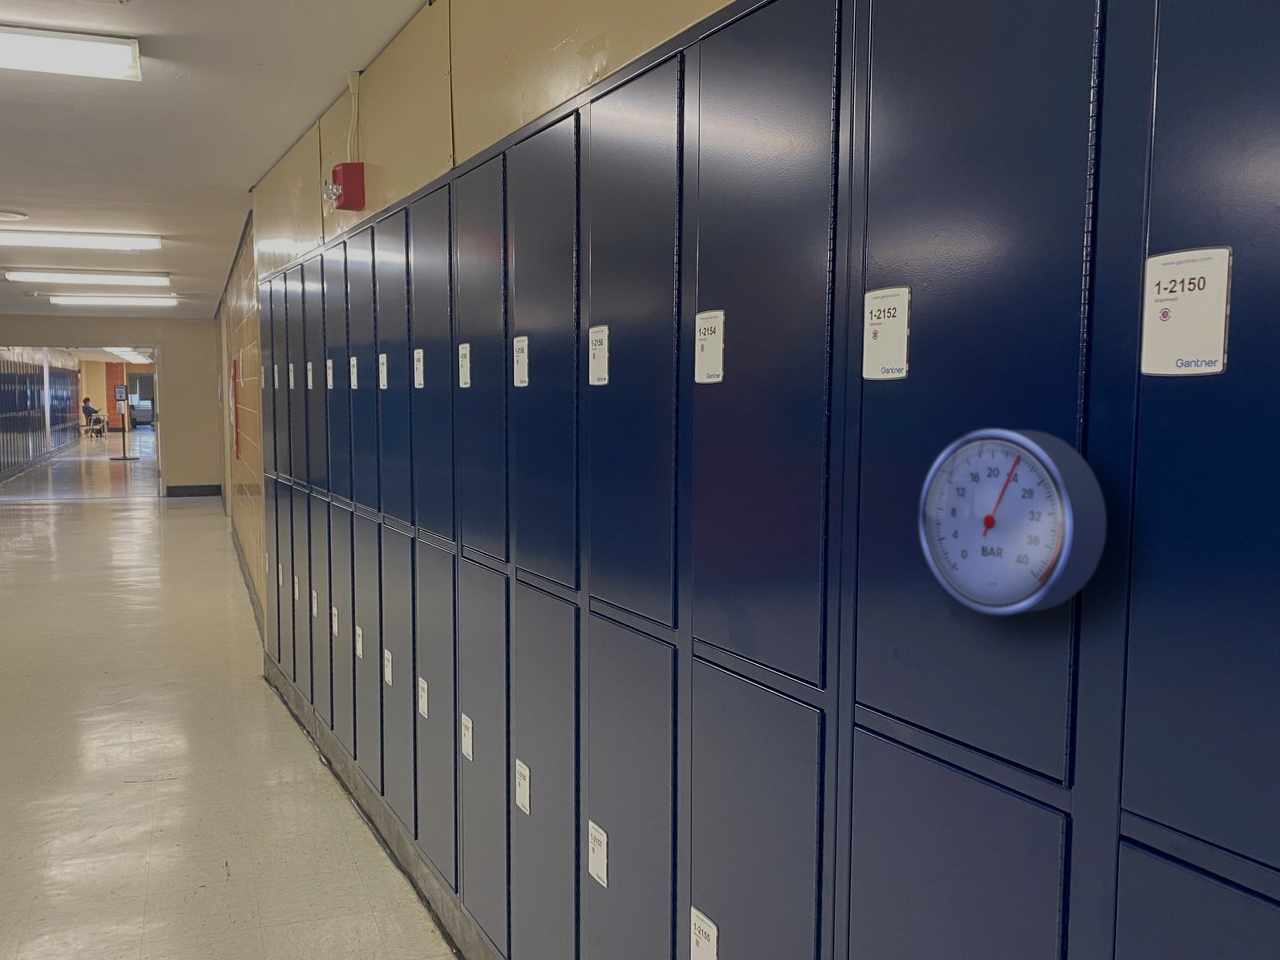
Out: value=24 unit=bar
